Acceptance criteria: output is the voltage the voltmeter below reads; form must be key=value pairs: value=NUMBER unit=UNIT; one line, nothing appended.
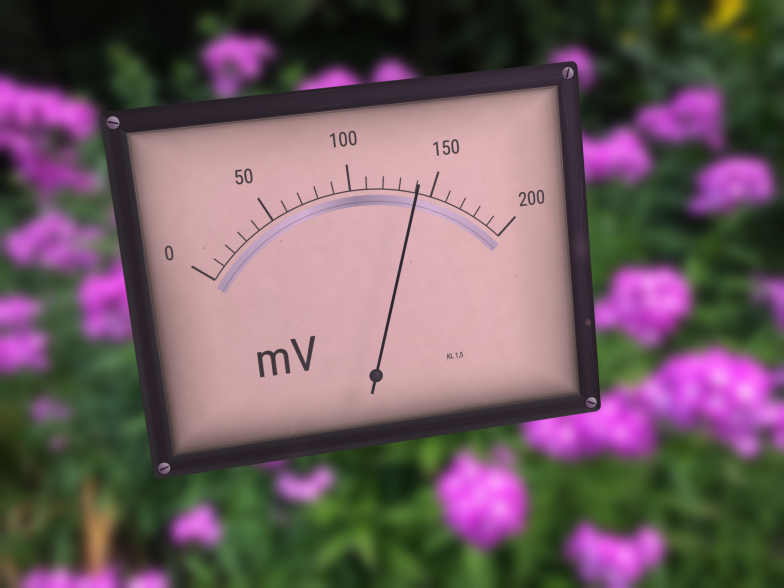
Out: value=140 unit=mV
